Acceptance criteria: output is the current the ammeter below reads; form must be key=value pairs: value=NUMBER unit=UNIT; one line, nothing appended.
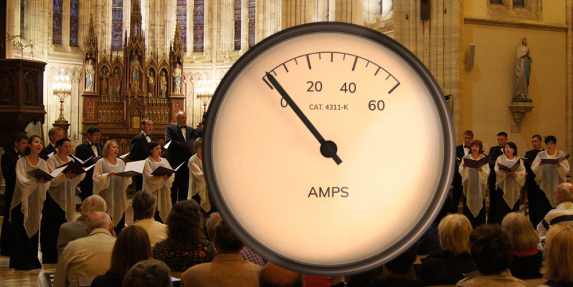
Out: value=2.5 unit=A
